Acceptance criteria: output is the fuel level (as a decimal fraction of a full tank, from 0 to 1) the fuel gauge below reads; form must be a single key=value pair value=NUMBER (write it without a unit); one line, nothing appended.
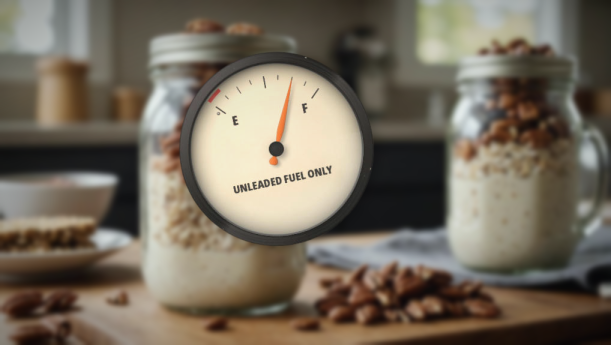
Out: value=0.75
